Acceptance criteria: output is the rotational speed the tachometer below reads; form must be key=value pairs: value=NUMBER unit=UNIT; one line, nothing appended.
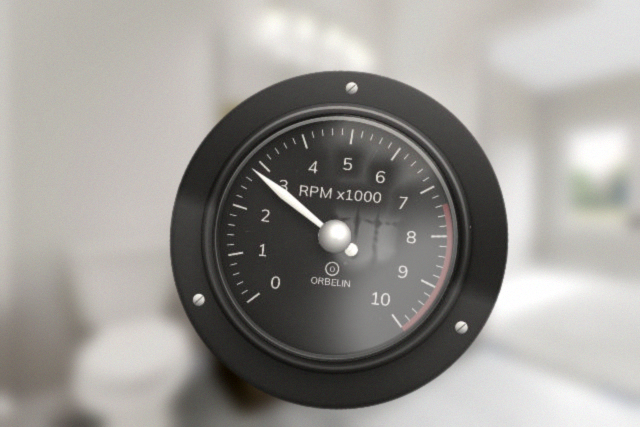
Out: value=2800 unit=rpm
